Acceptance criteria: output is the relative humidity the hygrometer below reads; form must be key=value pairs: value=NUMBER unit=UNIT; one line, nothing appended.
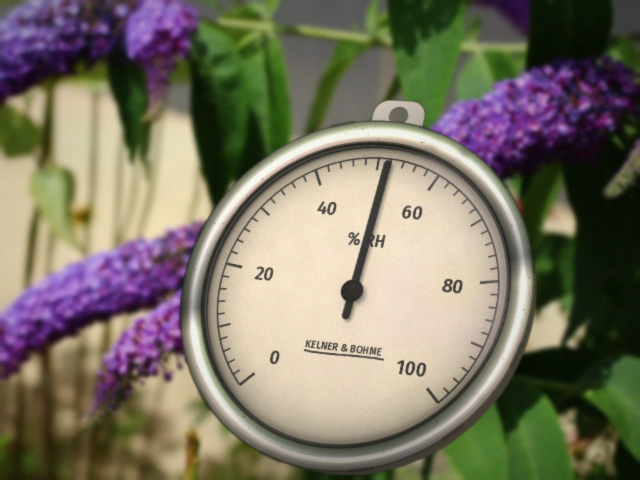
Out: value=52 unit=%
